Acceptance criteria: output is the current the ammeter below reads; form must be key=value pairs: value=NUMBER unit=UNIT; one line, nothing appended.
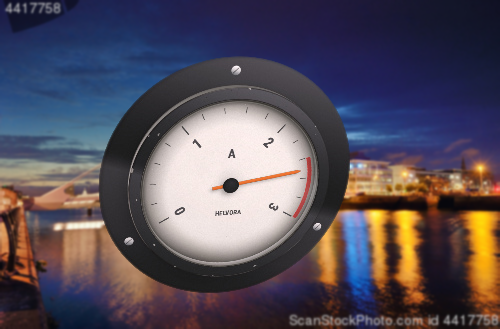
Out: value=2.5 unit=A
